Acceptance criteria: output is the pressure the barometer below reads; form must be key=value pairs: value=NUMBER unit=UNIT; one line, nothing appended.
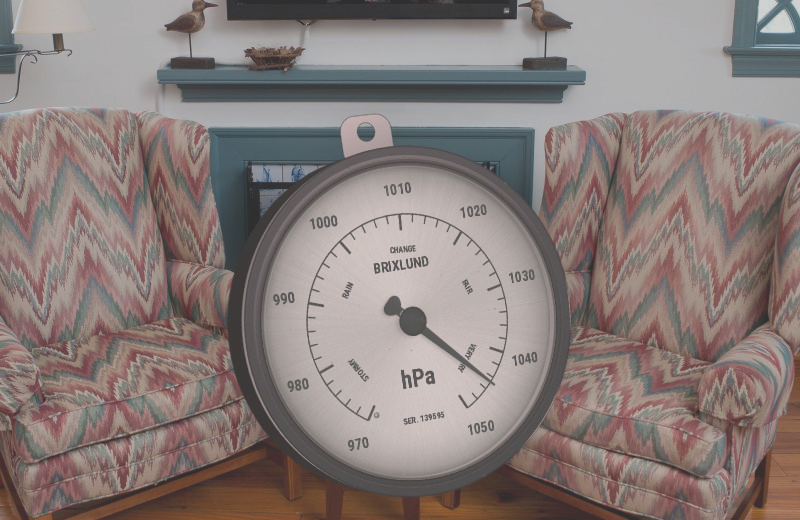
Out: value=1045 unit=hPa
